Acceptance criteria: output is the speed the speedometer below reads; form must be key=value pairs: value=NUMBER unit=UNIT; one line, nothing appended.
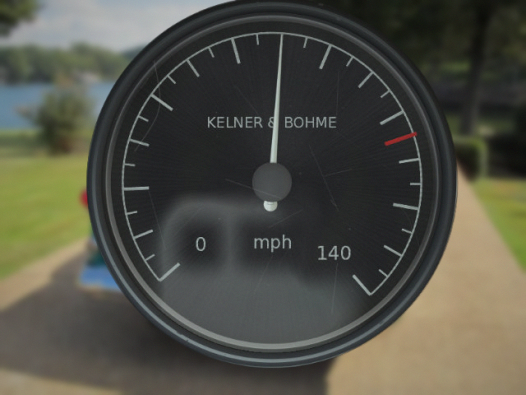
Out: value=70 unit=mph
